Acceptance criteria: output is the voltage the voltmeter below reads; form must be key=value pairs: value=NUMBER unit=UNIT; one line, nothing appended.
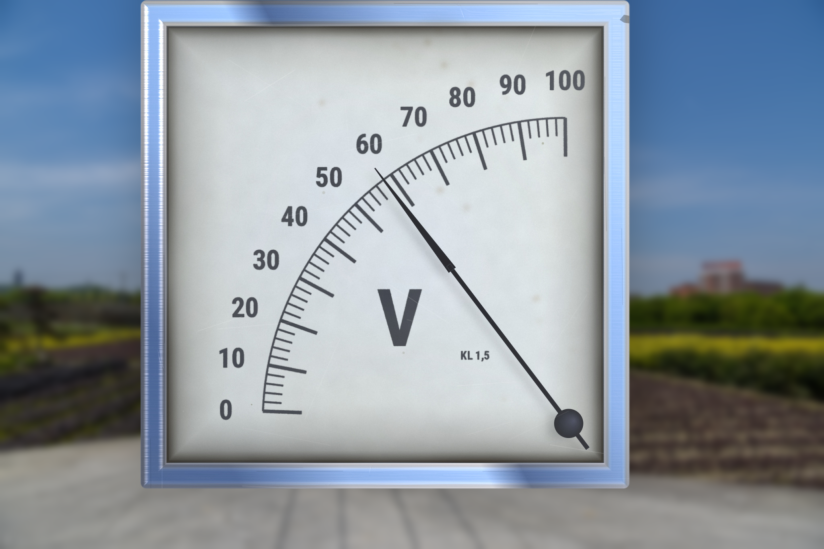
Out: value=58 unit=V
